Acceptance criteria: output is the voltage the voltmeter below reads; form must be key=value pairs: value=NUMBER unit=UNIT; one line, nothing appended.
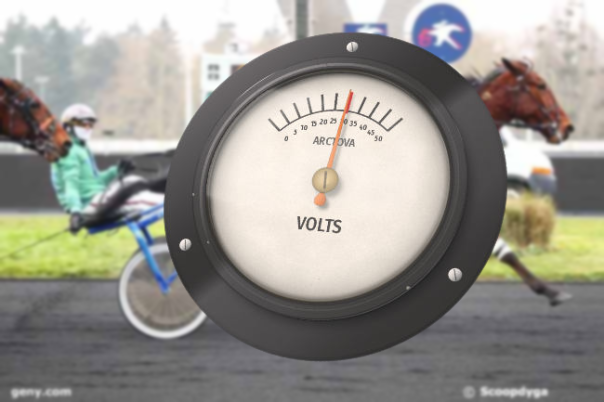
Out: value=30 unit=V
